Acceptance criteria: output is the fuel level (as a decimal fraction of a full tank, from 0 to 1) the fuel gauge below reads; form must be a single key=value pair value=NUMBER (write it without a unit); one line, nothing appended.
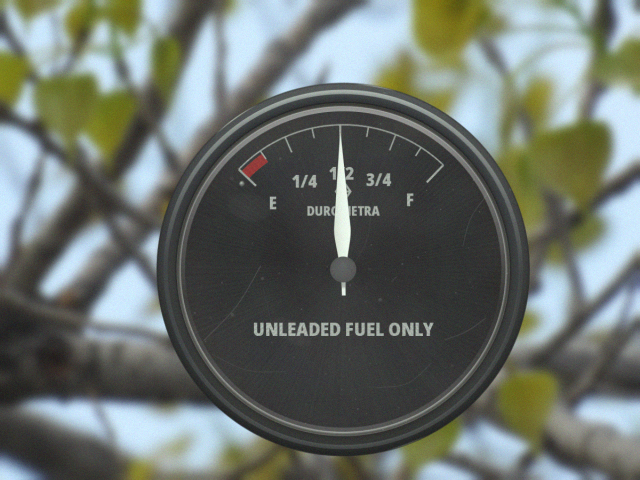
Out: value=0.5
